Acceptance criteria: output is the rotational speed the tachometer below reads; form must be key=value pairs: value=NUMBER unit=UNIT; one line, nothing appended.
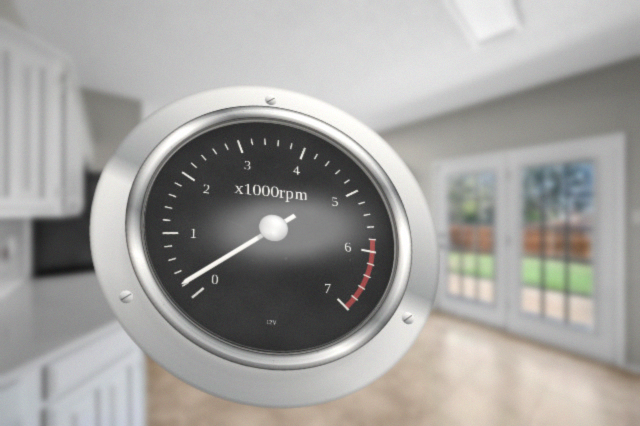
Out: value=200 unit=rpm
